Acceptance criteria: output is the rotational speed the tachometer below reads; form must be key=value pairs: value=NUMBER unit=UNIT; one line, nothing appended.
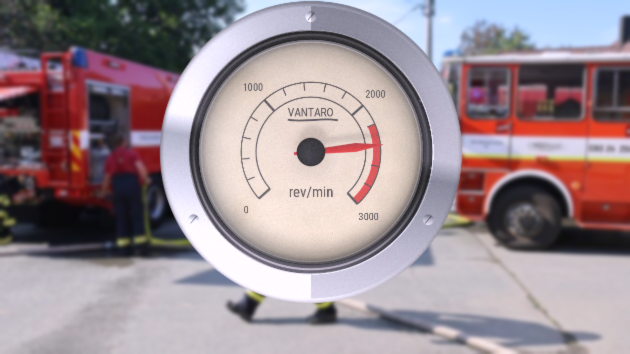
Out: value=2400 unit=rpm
